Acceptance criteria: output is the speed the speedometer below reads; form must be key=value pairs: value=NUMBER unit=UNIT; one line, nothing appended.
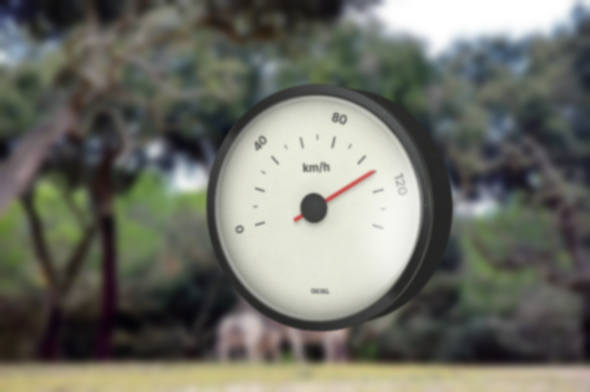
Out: value=110 unit=km/h
